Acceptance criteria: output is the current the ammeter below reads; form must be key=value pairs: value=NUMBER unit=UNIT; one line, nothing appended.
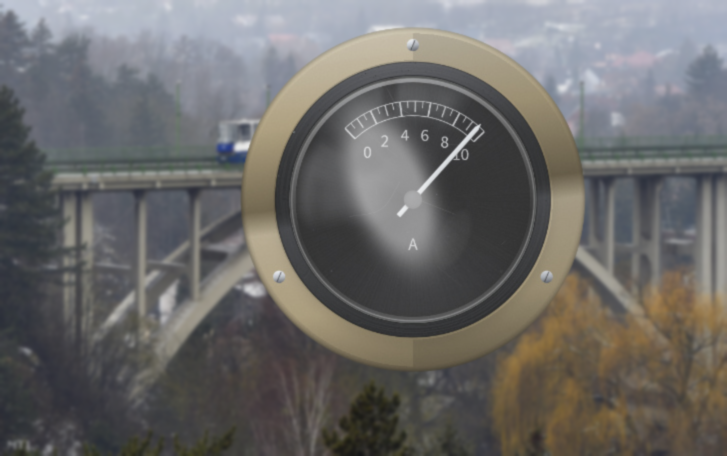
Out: value=9.5 unit=A
